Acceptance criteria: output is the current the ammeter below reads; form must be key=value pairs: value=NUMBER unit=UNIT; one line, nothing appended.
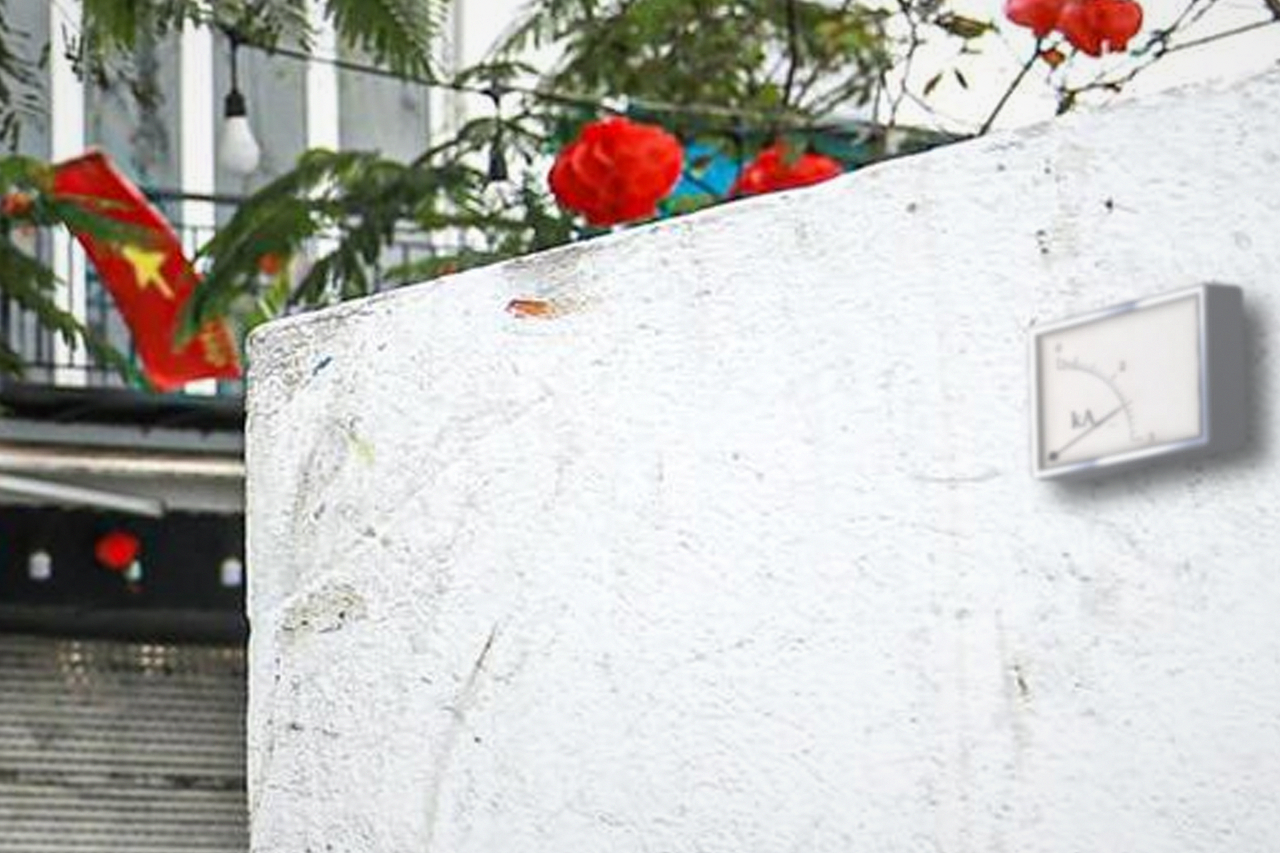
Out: value=2.5 unit=kA
